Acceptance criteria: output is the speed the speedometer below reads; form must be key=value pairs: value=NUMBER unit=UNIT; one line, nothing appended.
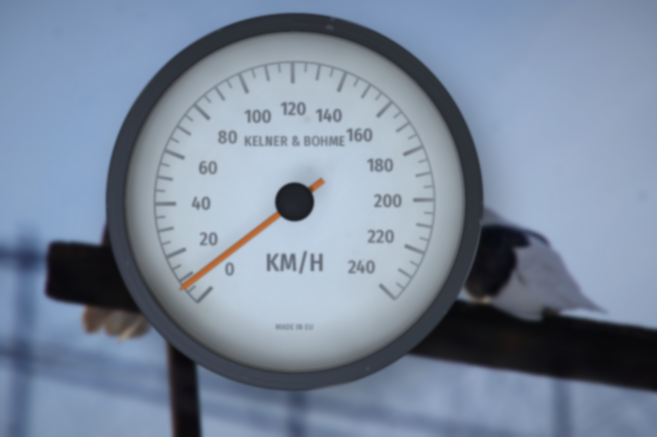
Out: value=7.5 unit=km/h
